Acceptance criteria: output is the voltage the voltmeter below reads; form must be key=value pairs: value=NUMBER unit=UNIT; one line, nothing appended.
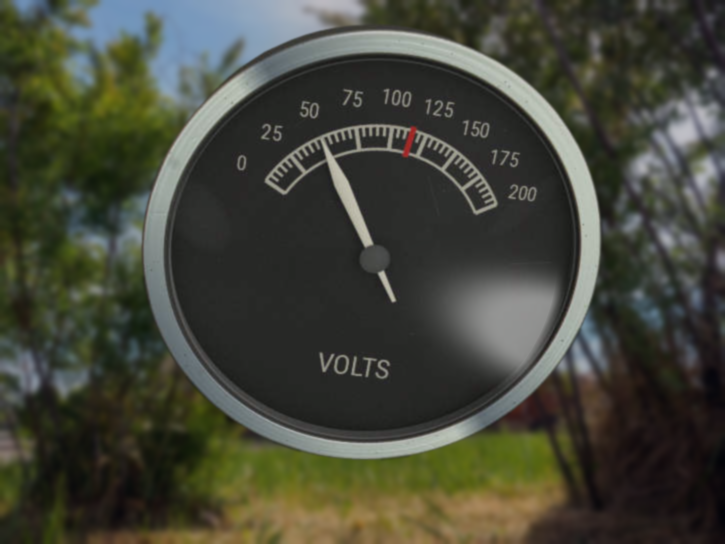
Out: value=50 unit=V
